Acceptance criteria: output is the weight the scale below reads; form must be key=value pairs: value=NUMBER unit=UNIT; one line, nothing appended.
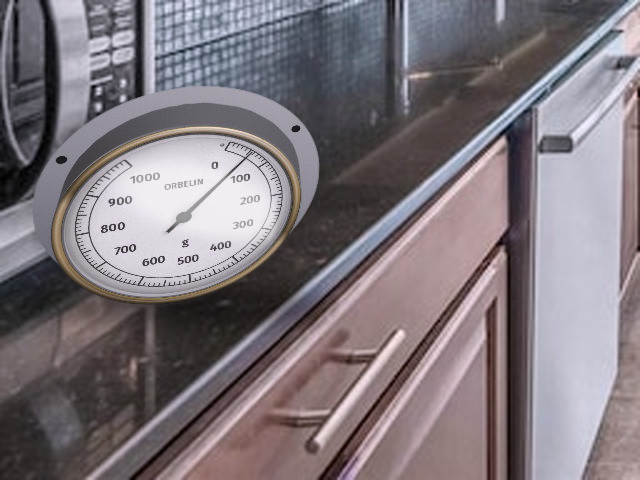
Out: value=50 unit=g
